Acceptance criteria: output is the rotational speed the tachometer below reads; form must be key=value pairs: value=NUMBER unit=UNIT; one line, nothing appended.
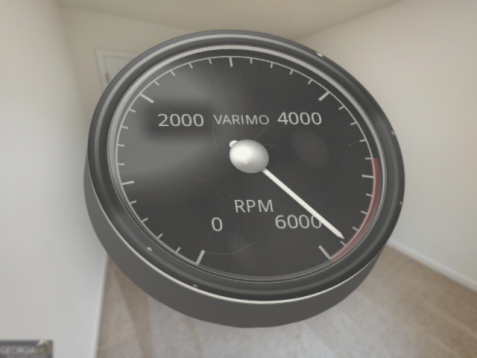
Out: value=5800 unit=rpm
